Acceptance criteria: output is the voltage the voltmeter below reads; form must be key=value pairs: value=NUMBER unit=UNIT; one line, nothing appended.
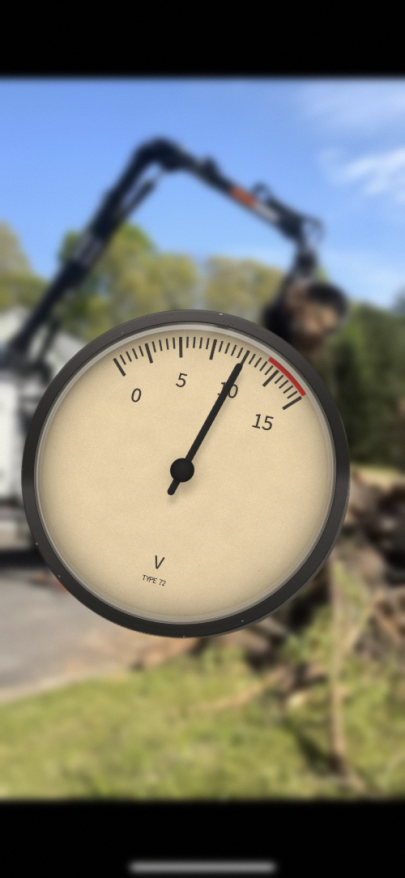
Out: value=10 unit=V
